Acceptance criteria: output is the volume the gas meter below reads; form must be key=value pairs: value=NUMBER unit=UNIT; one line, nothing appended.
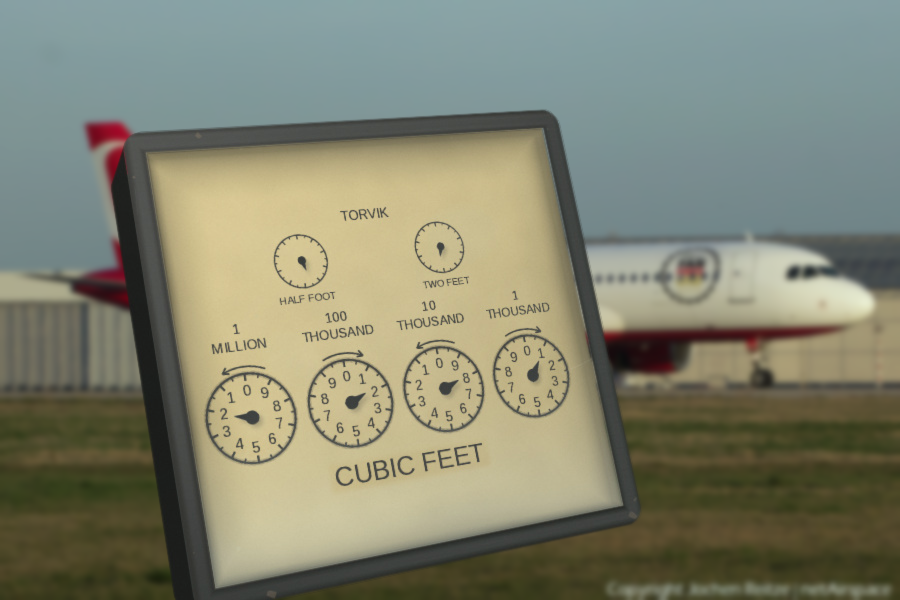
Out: value=218100 unit=ft³
